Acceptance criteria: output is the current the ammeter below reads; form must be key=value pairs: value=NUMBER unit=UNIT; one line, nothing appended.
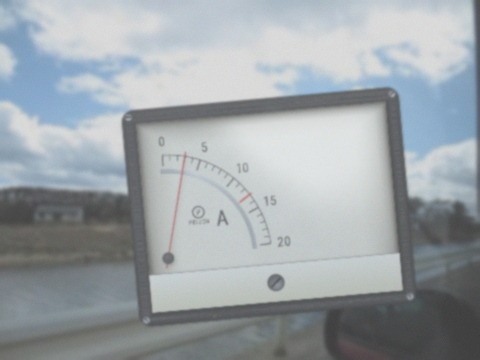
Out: value=3 unit=A
